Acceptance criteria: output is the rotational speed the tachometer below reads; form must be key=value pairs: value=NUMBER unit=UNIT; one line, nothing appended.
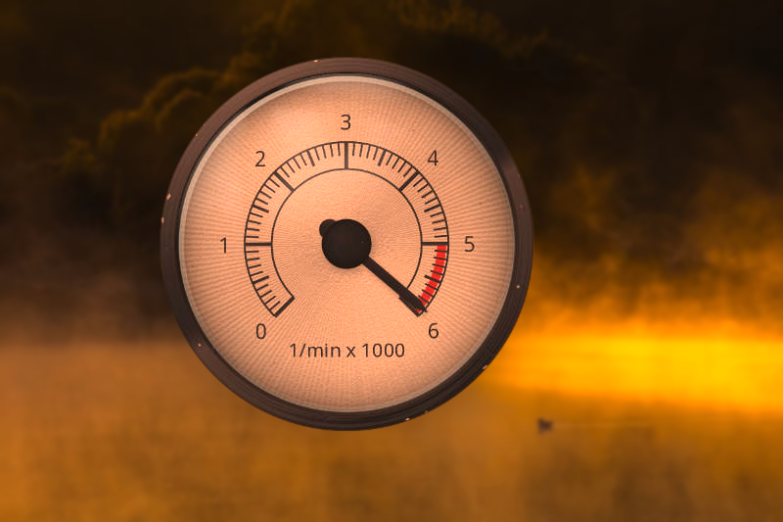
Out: value=5900 unit=rpm
